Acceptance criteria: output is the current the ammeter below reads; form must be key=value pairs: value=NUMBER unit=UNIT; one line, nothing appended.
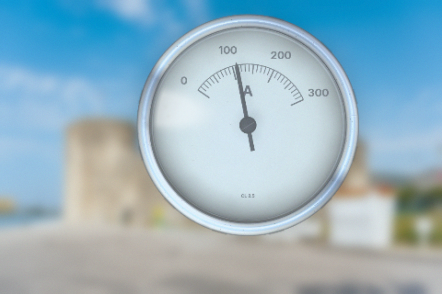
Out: value=110 unit=A
